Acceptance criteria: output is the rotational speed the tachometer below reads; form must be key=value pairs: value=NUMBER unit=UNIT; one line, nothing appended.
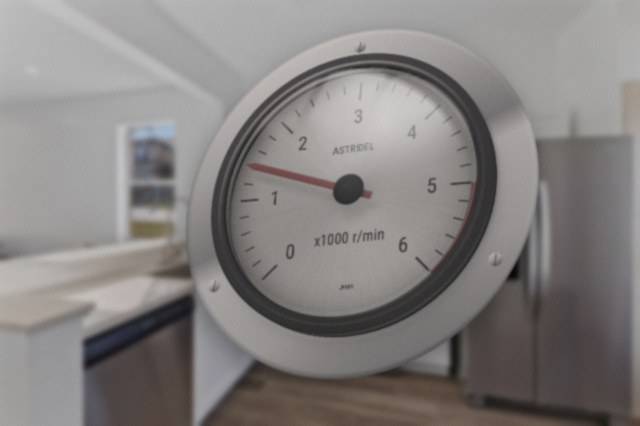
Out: value=1400 unit=rpm
